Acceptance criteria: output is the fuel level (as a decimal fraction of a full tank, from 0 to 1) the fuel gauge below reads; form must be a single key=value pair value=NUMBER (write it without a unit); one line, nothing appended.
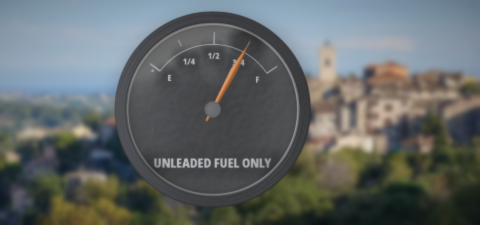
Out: value=0.75
